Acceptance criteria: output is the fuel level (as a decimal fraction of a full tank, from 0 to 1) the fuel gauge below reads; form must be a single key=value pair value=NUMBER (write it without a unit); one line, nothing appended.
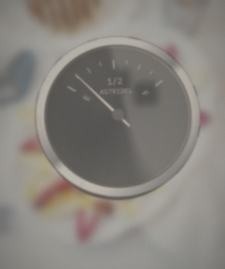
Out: value=0.125
